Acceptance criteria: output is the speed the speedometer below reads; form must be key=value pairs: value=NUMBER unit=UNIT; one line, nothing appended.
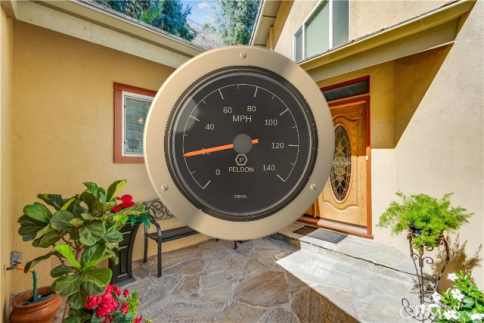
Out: value=20 unit=mph
